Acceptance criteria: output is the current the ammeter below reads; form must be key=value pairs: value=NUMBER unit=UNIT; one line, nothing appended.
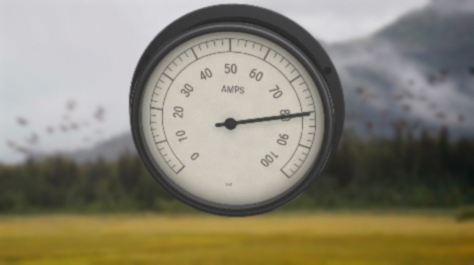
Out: value=80 unit=A
